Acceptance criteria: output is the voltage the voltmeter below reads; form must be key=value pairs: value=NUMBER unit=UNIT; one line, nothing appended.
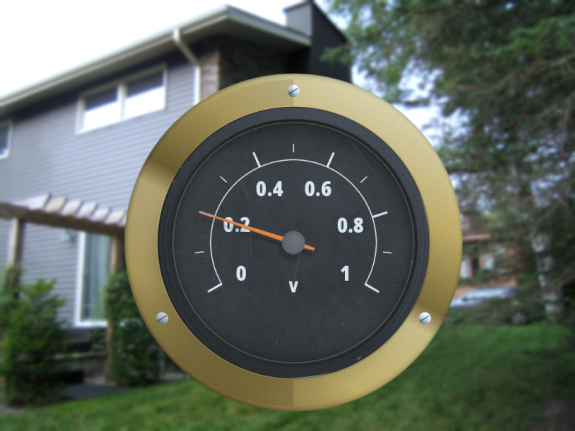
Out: value=0.2 unit=V
